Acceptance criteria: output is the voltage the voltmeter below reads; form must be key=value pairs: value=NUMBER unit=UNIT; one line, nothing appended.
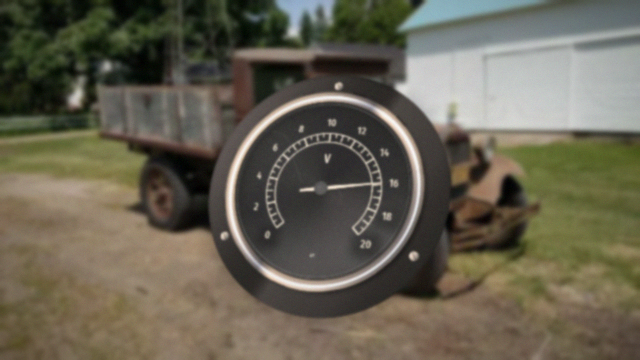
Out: value=16 unit=V
